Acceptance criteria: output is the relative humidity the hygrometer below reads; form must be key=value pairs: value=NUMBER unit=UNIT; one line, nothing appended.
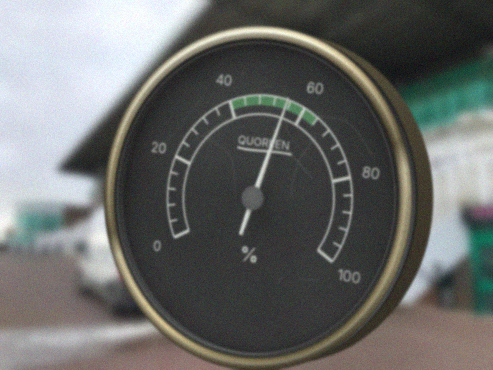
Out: value=56 unit=%
